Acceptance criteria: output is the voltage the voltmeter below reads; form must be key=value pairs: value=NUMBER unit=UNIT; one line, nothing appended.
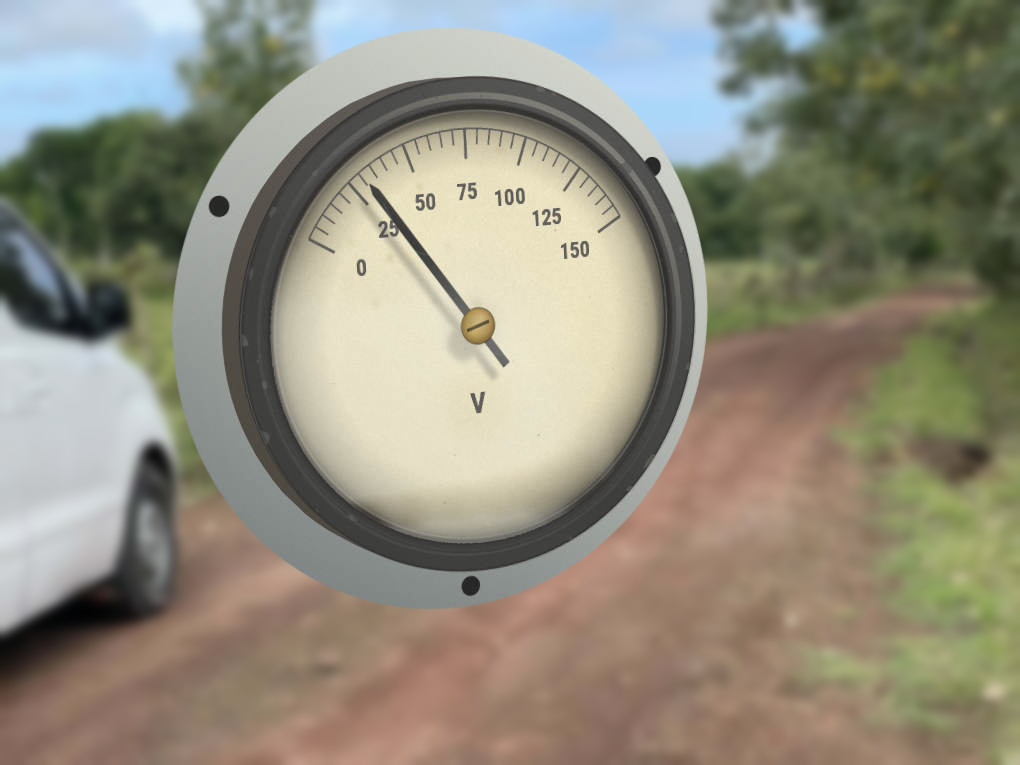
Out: value=30 unit=V
